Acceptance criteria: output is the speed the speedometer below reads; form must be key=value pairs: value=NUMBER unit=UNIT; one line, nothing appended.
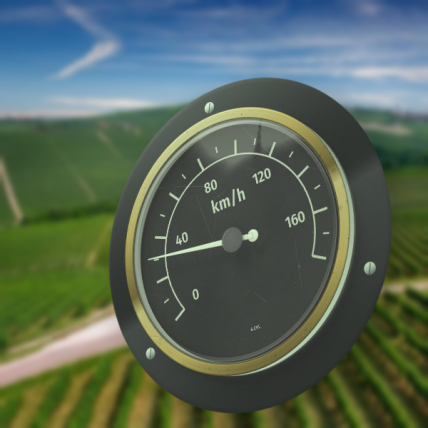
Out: value=30 unit=km/h
